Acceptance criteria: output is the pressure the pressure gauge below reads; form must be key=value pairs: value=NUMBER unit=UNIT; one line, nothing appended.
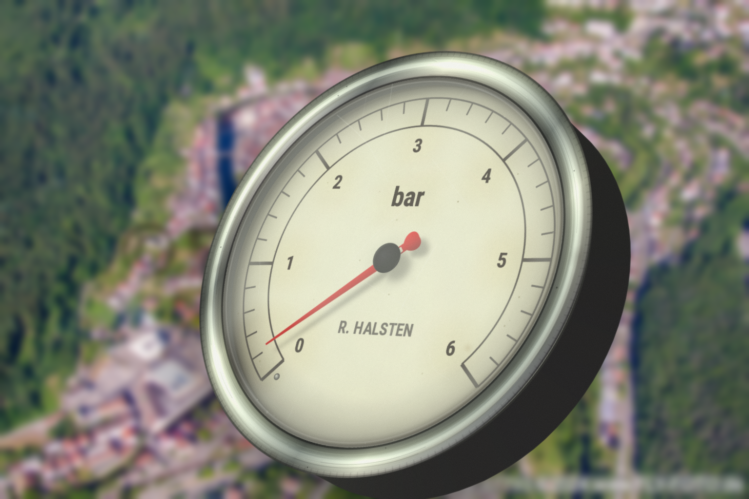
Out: value=0.2 unit=bar
